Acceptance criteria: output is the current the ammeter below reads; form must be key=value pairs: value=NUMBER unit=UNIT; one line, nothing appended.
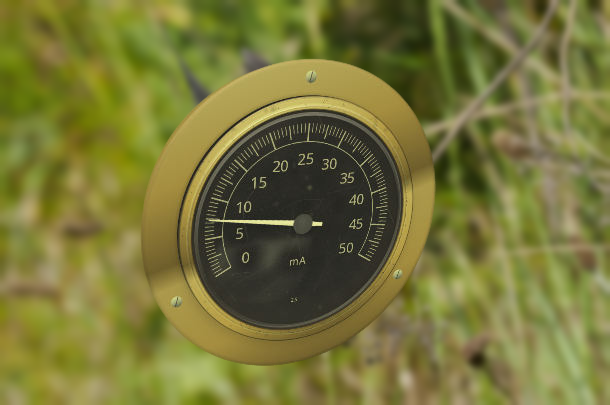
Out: value=7.5 unit=mA
